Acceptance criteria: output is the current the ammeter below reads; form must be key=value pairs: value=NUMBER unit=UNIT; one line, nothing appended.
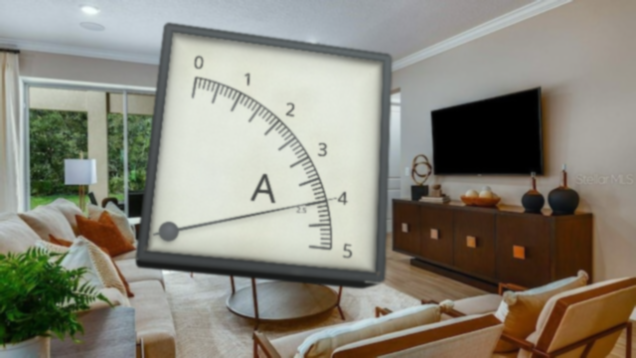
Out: value=4 unit=A
